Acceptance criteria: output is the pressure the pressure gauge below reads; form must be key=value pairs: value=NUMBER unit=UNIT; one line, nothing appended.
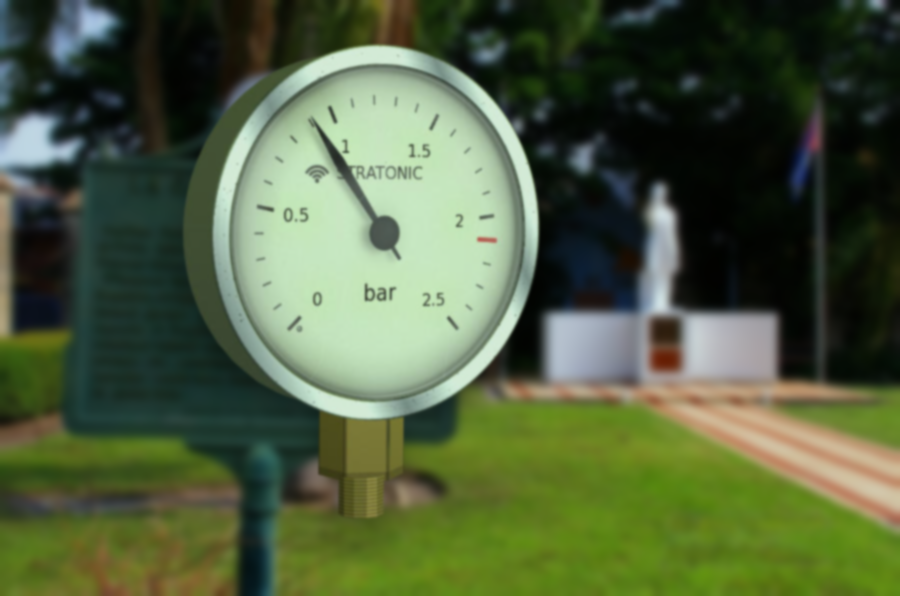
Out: value=0.9 unit=bar
